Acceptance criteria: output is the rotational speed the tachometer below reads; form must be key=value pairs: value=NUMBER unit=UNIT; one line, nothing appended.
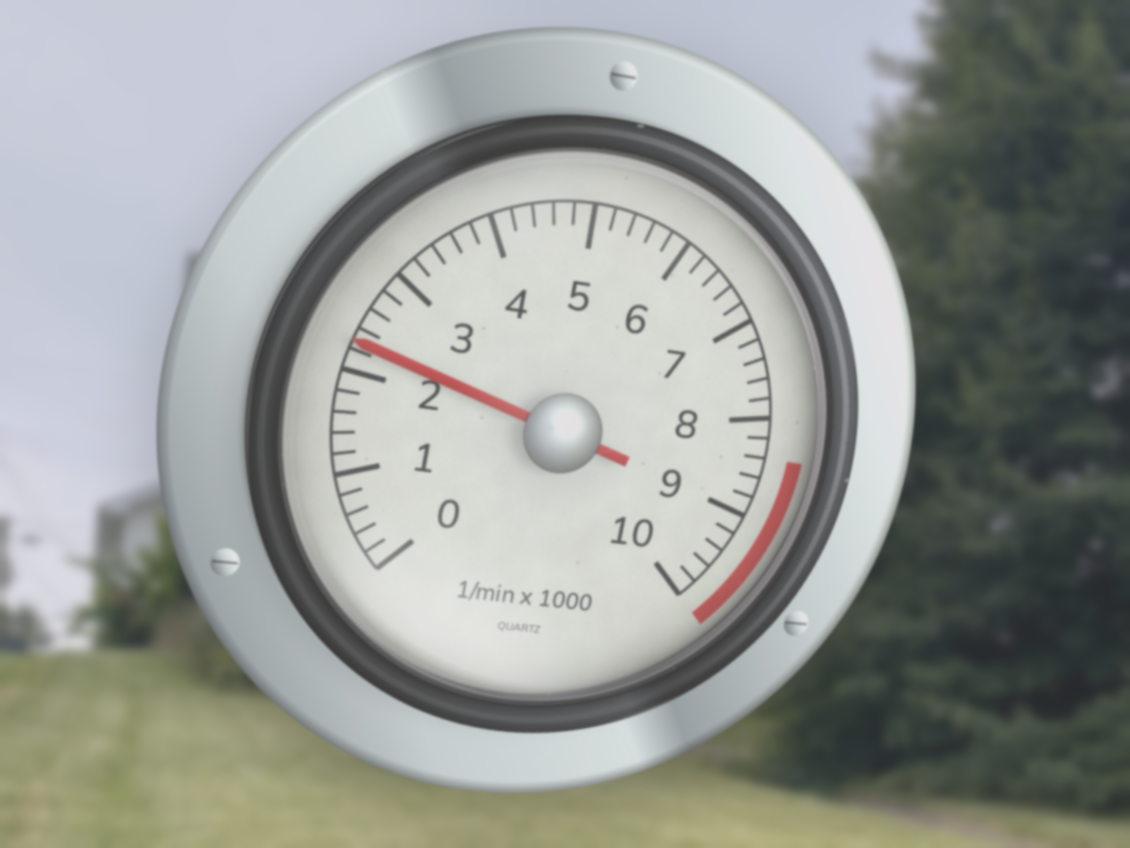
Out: value=2300 unit=rpm
